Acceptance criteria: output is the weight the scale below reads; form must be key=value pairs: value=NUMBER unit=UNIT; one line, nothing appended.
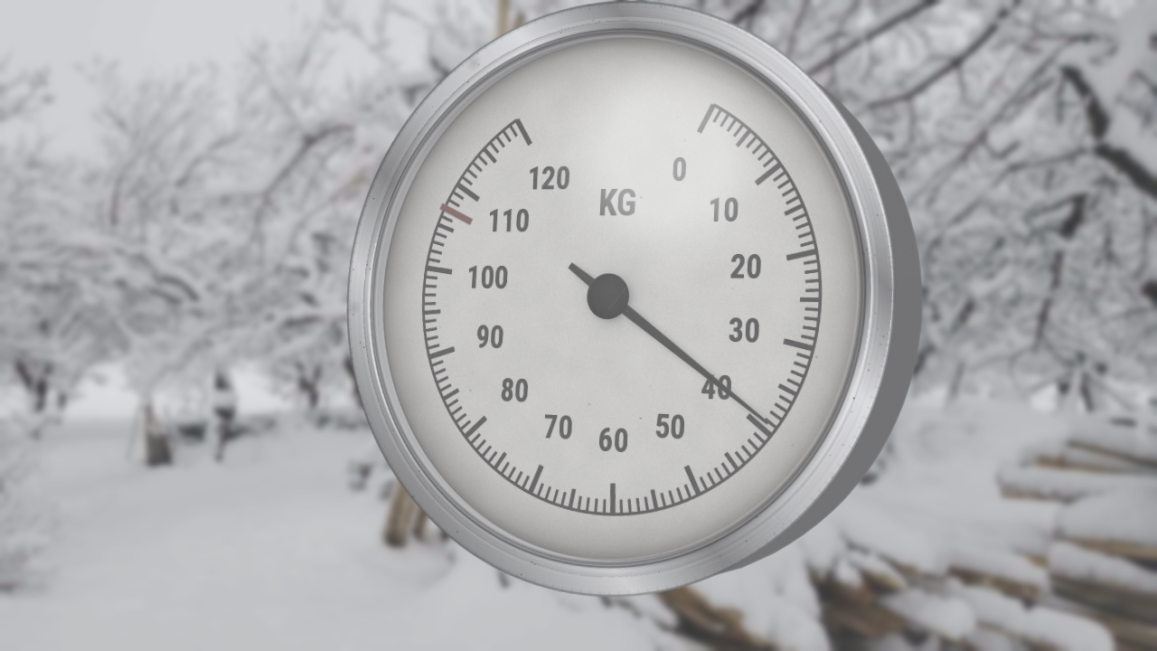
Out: value=39 unit=kg
